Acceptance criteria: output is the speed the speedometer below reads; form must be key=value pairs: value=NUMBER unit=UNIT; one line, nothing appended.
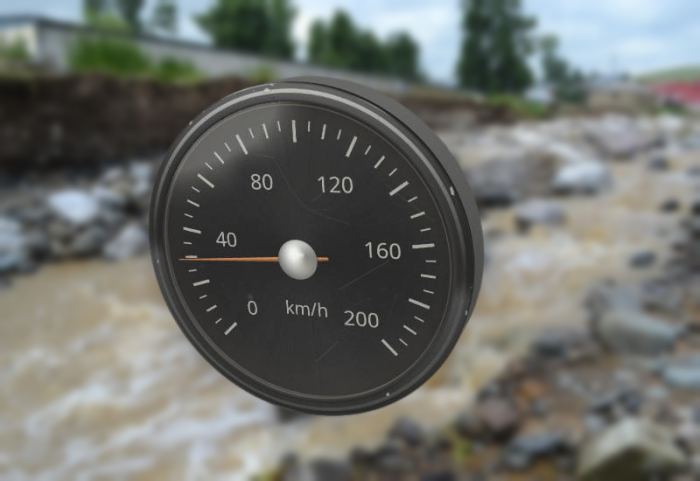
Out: value=30 unit=km/h
